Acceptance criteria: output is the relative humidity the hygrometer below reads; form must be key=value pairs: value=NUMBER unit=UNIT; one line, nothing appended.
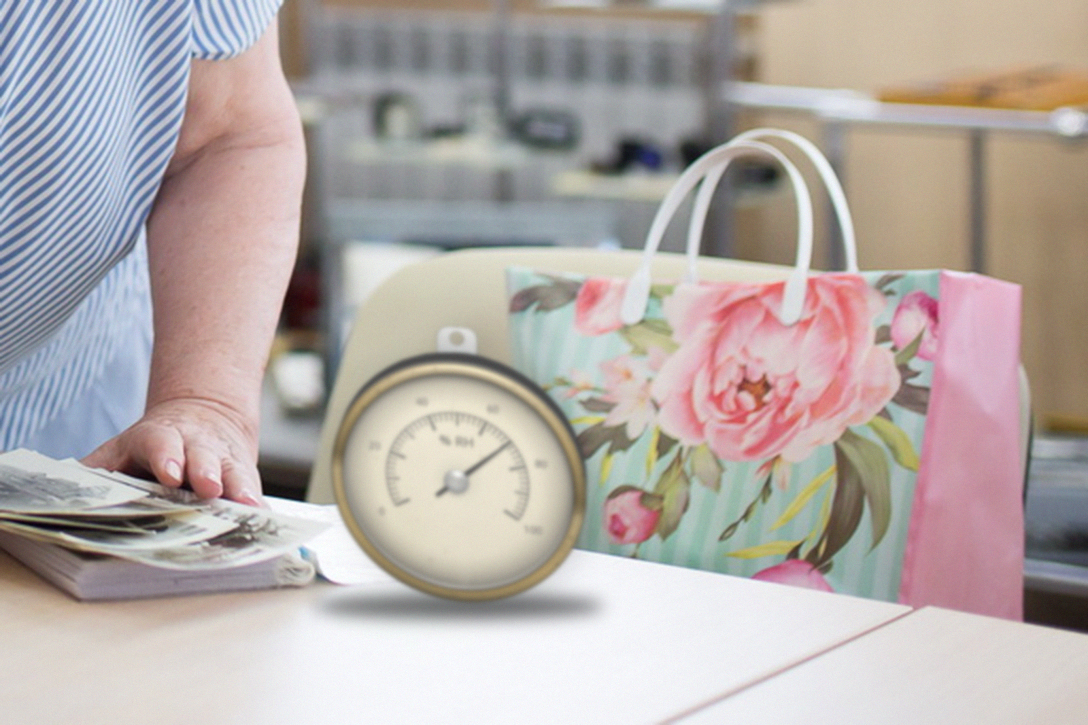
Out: value=70 unit=%
